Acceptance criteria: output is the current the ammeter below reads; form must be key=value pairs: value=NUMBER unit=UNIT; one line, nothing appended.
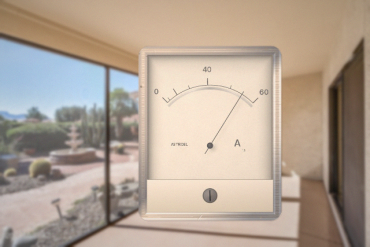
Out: value=55 unit=A
